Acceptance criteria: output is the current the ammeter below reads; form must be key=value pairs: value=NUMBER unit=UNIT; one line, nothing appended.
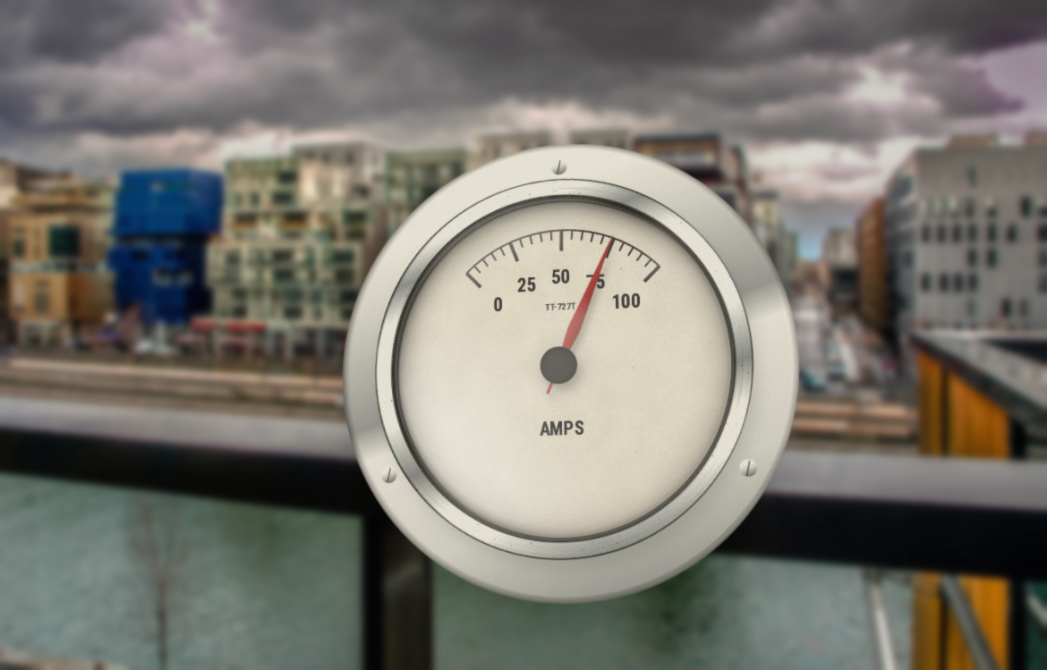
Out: value=75 unit=A
